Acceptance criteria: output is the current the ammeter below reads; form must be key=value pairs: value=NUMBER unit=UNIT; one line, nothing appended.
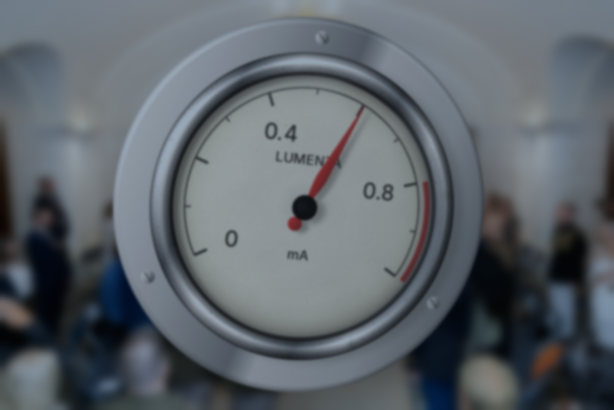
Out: value=0.6 unit=mA
